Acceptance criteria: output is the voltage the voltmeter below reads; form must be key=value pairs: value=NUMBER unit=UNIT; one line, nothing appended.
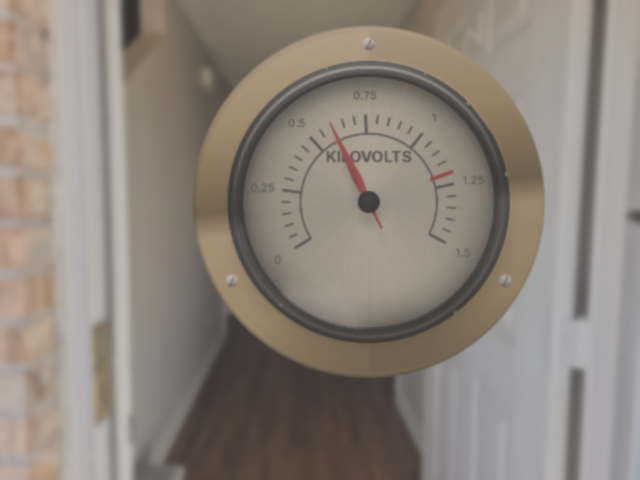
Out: value=0.6 unit=kV
